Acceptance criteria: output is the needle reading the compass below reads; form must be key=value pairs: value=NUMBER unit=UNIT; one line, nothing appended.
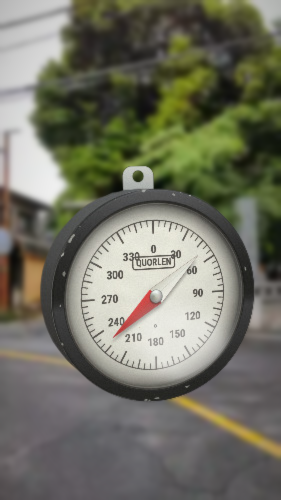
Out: value=230 unit=°
